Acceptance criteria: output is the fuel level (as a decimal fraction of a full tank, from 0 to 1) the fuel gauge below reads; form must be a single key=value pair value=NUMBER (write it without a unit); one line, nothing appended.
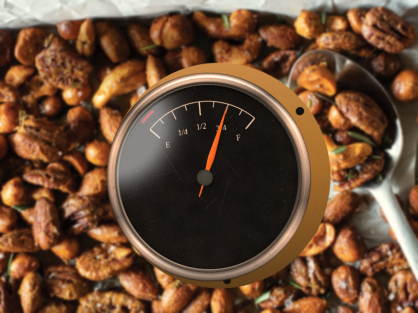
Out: value=0.75
